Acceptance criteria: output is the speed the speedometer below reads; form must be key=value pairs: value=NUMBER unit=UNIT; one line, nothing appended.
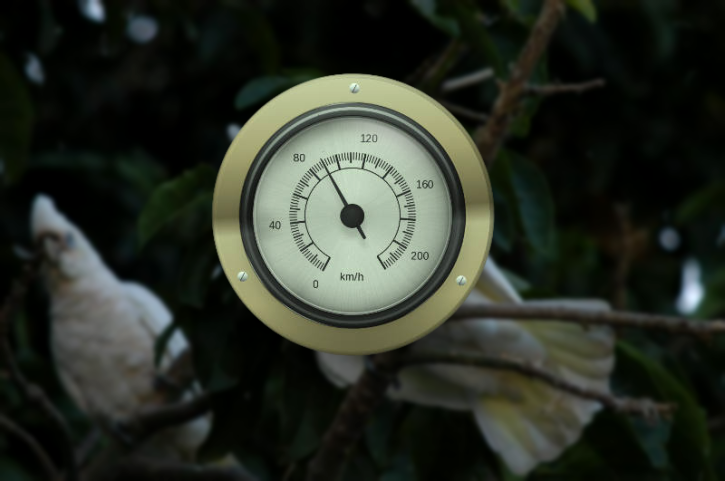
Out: value=90 unit=km/h
